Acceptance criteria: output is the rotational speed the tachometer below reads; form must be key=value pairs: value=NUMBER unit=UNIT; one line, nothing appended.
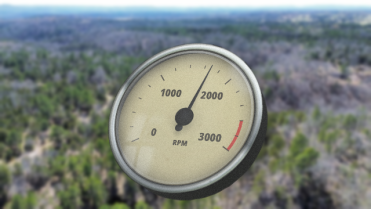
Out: value=1700 unit=rpm
